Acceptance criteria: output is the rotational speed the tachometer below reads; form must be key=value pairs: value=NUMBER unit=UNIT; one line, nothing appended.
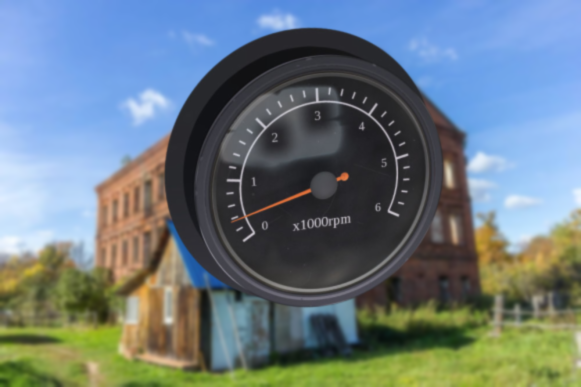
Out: value=400 unit=rpm
